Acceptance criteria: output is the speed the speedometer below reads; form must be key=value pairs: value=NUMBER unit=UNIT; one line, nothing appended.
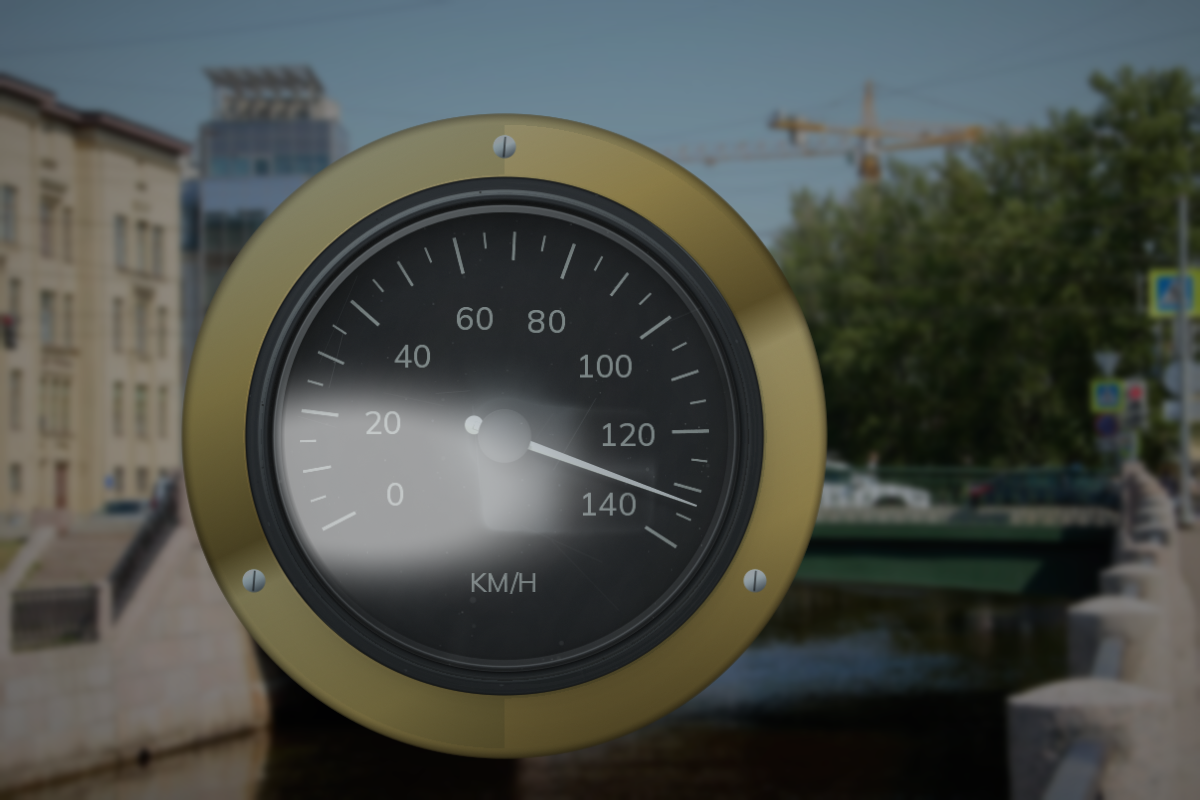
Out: value=132.5 unit=km/h
